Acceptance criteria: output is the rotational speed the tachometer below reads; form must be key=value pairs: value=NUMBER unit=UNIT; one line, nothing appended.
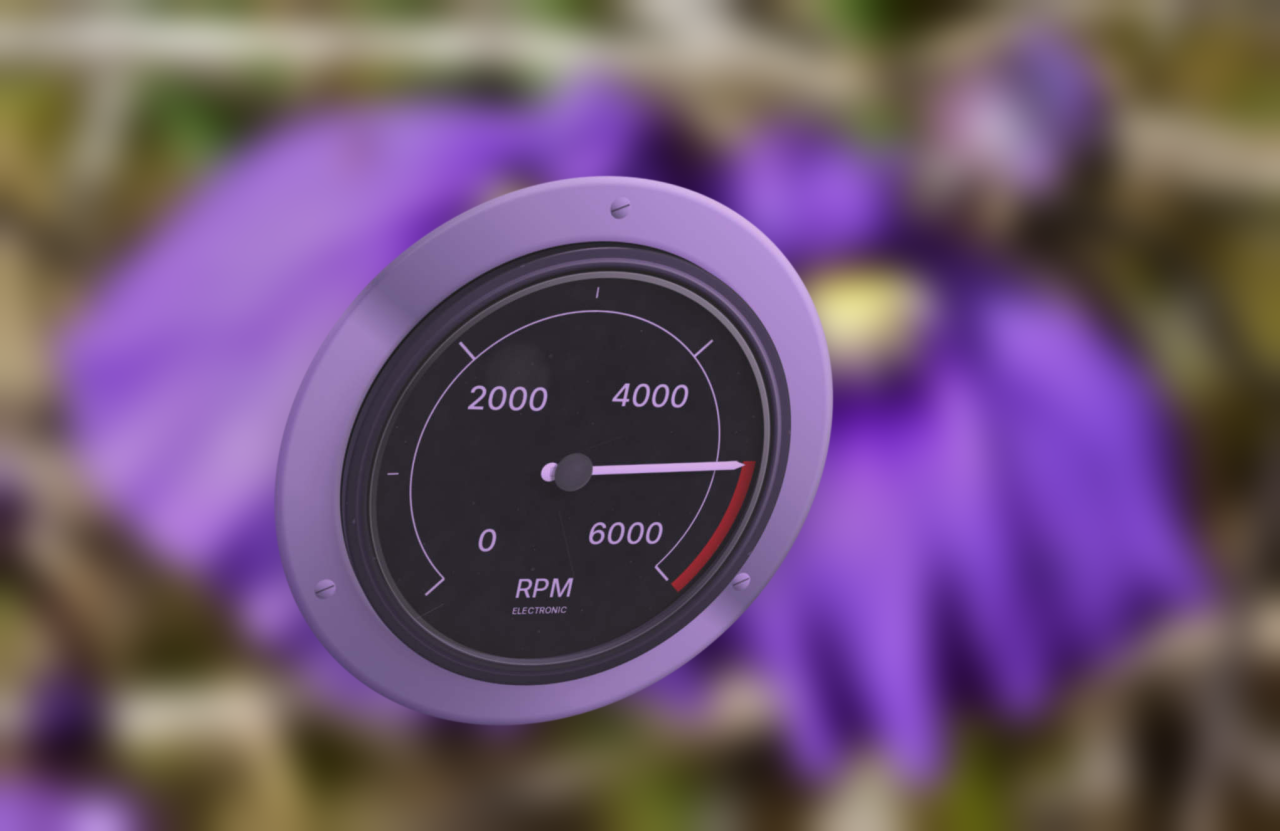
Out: value=5000 unit=rpm
